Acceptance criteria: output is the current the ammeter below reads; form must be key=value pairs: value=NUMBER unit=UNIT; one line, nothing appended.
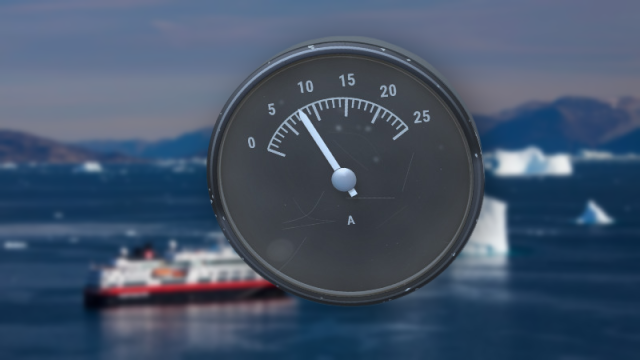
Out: value=8 unit=A
